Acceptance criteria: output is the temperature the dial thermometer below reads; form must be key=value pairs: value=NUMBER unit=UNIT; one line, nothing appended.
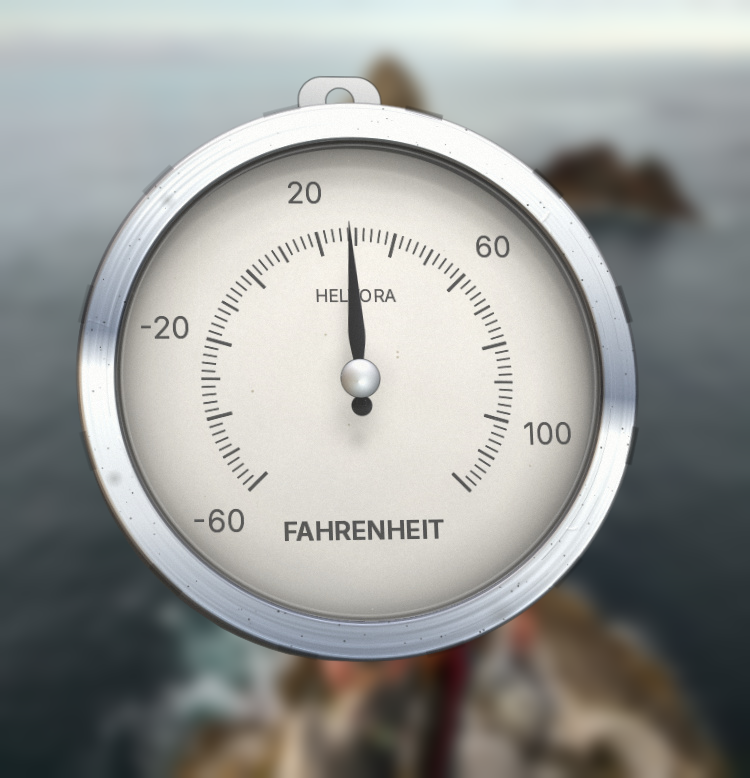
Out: value=28 unit=°F
